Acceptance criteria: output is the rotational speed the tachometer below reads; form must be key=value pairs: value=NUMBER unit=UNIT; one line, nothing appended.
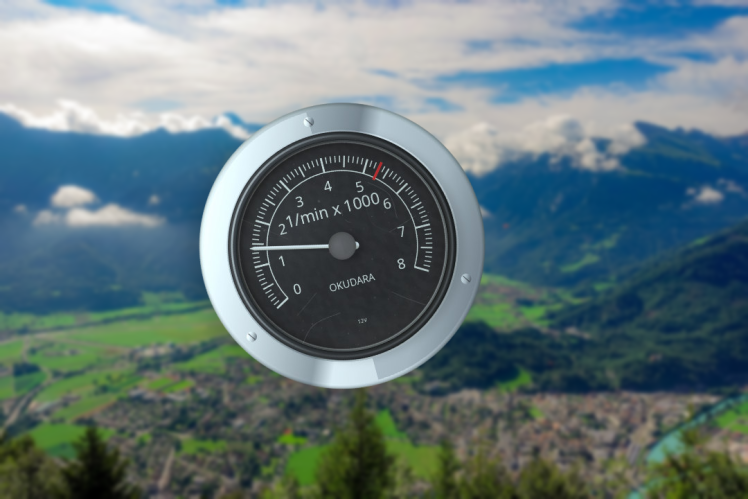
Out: value=1400 unit=rpm
